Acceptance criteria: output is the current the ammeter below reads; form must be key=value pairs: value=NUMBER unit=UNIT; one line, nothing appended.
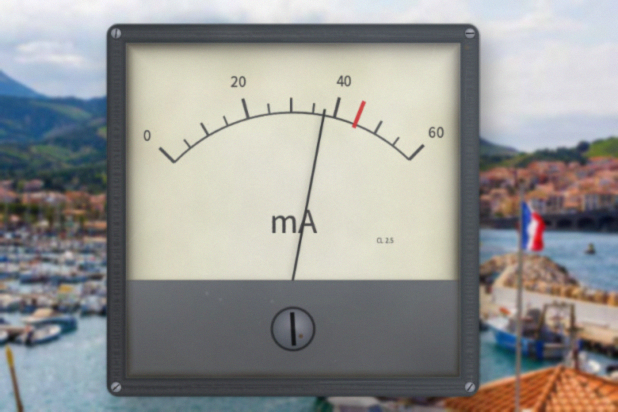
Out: value=37.5 unit=mA
